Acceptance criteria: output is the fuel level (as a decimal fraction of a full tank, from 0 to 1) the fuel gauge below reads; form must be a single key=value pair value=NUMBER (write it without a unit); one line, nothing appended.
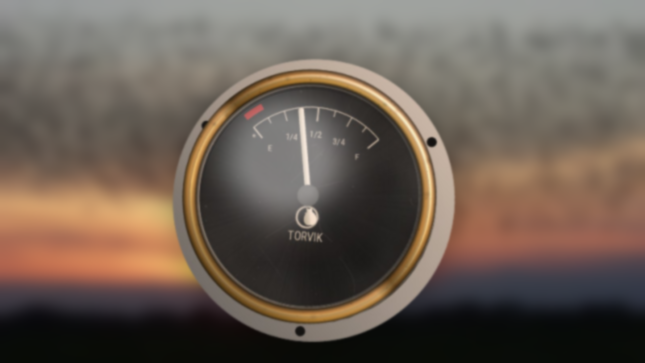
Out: value=0.375
